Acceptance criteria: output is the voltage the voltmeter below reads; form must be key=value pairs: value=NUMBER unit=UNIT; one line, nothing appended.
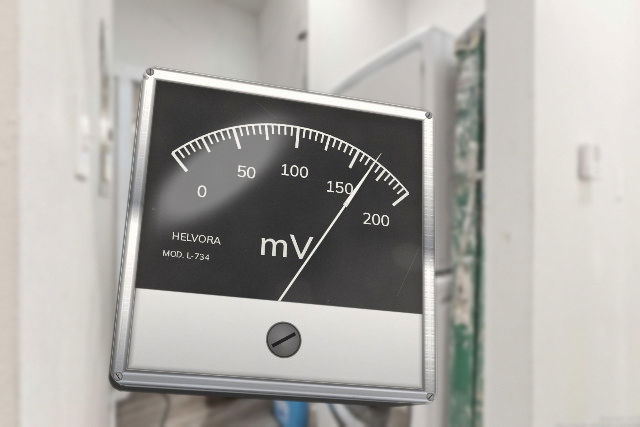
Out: value=165 unit=mV
